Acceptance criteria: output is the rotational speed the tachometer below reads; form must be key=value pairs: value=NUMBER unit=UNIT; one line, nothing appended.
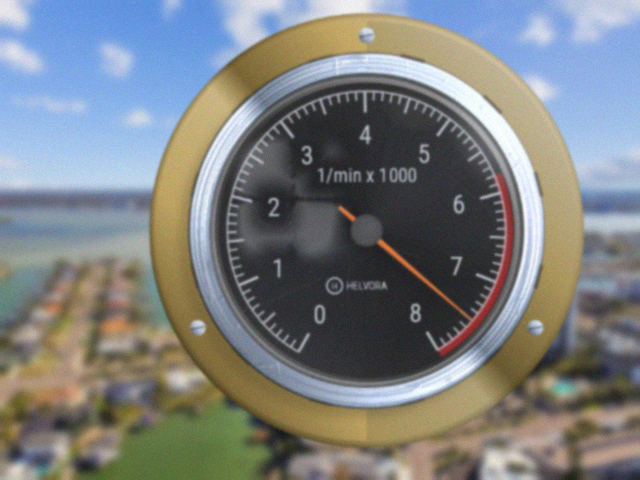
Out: value=7500 unit=rpm
